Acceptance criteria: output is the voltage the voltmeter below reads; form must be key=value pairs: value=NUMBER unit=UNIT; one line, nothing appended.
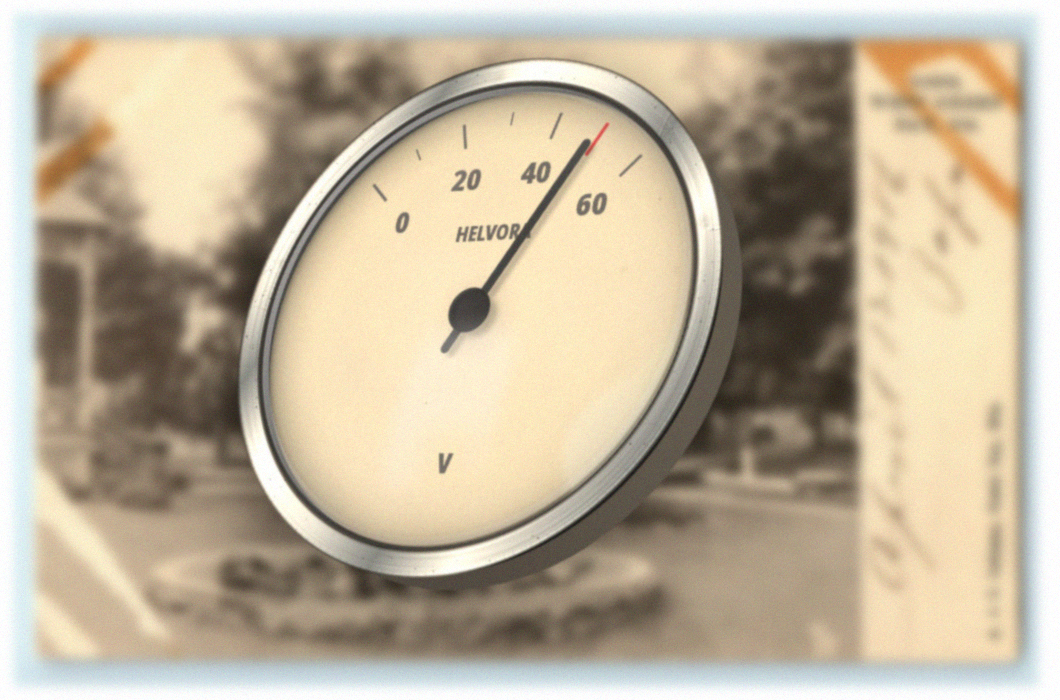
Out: value=50 unit=V
